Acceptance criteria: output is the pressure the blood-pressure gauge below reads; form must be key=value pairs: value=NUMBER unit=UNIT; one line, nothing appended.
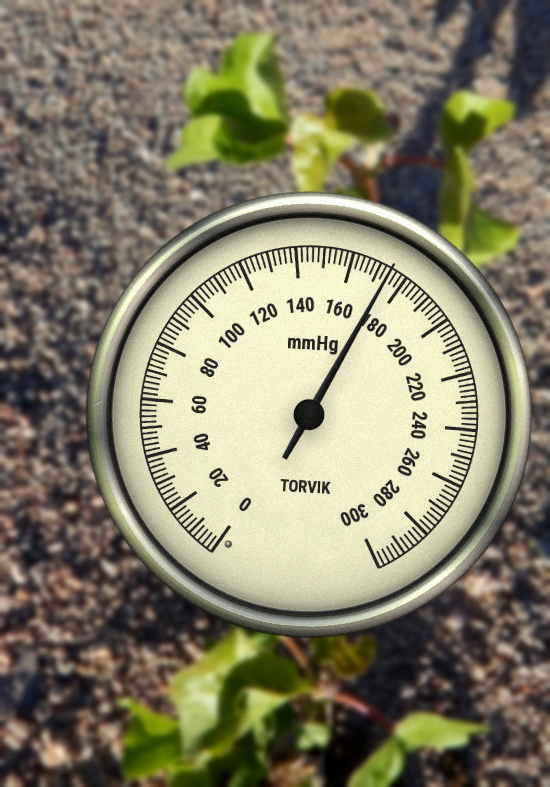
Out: value=174 unit=mmHg
